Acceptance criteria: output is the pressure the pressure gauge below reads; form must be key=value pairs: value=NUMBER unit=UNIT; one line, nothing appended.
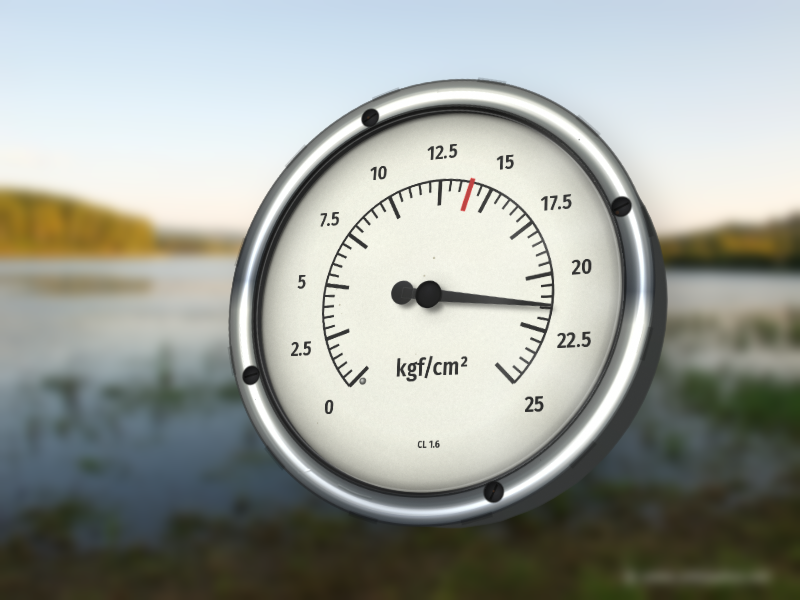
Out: value=21.5 unit=kg/cm²
